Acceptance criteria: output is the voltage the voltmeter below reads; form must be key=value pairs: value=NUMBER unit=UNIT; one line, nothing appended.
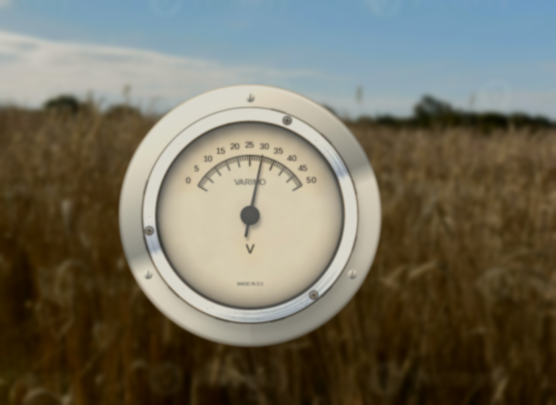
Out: value=30 unit=V
